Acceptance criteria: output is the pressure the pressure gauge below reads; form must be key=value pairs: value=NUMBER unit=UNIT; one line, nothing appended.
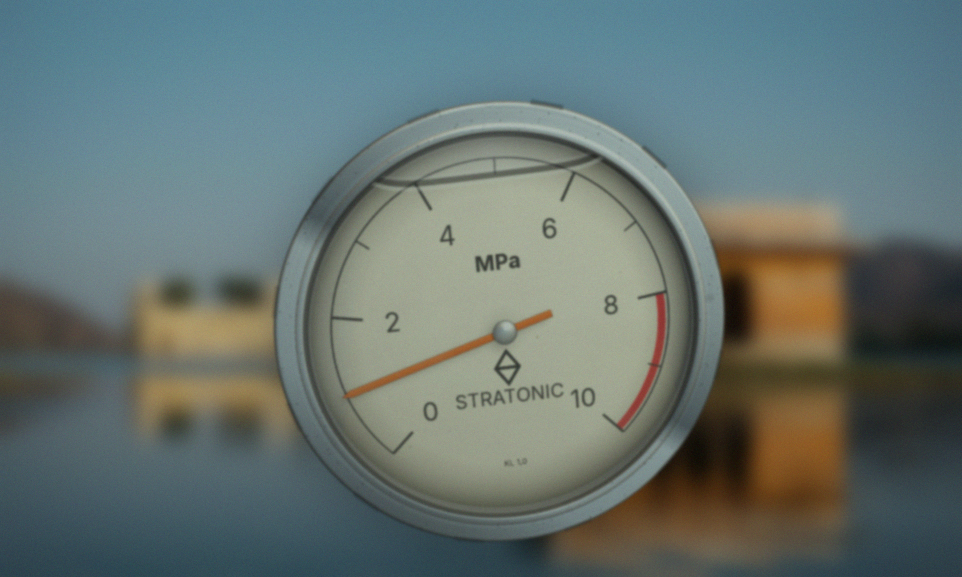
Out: value=1 unit=MPa
